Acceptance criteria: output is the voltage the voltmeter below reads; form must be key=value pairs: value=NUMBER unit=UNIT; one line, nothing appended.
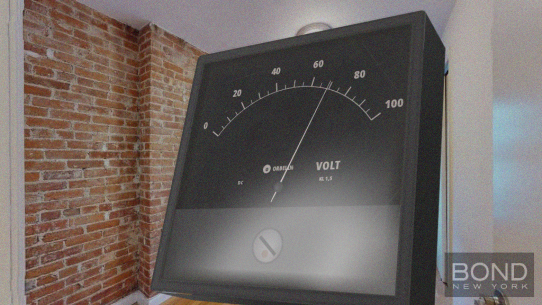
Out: value=70 unit=V
